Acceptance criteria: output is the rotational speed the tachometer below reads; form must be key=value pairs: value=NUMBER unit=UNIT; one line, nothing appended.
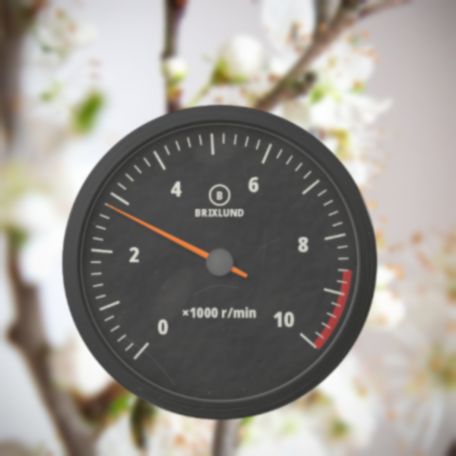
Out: value=2800 unit=rpm
